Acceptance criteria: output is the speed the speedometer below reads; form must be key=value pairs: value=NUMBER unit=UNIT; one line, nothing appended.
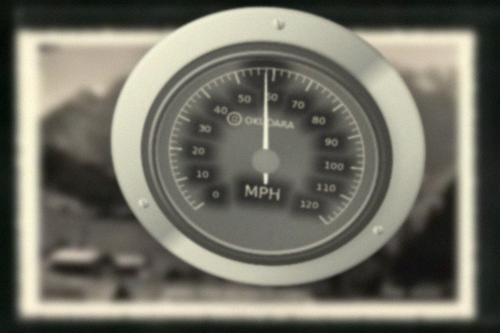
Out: value=58 unit=mph
